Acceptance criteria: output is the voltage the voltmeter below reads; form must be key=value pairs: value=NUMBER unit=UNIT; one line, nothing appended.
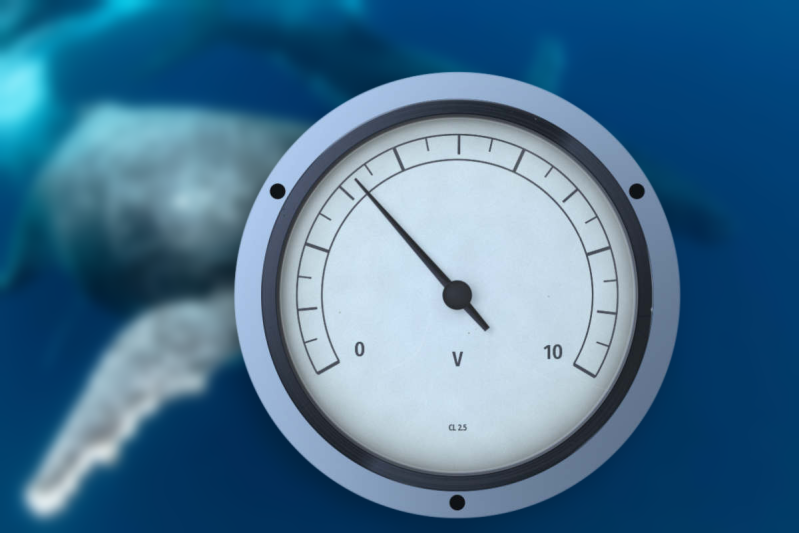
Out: value=3.25 unit=V
